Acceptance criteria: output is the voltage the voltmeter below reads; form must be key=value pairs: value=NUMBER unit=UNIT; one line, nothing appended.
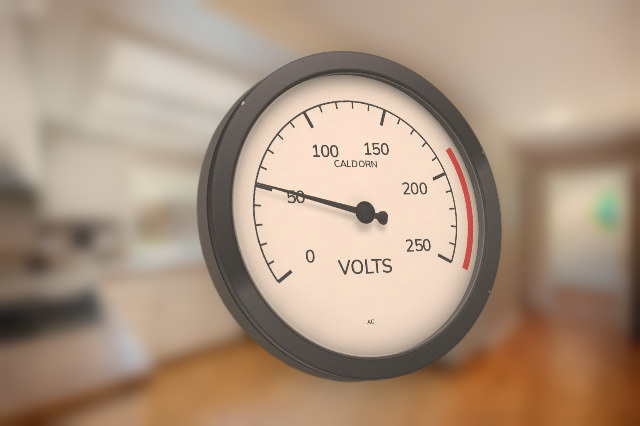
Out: value=50 unit=V
